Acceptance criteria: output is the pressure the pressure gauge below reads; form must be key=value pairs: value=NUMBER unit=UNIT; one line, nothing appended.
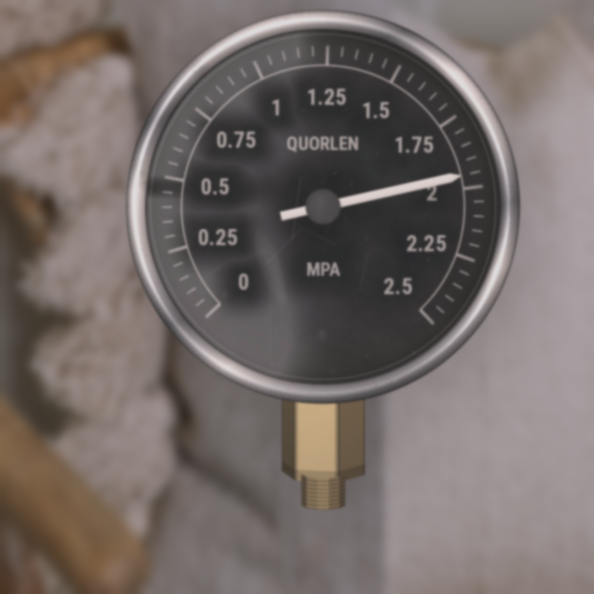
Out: value=1.95 unit=MPa
